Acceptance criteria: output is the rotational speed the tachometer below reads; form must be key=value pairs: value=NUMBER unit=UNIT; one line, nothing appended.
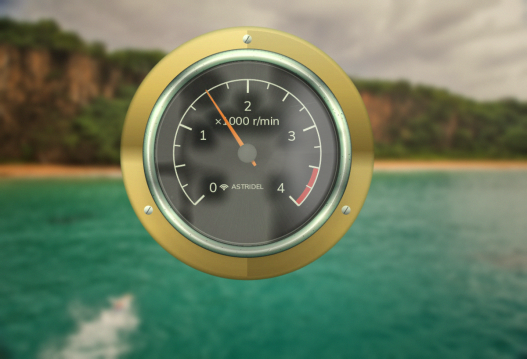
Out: value=1500 unit=rpm
